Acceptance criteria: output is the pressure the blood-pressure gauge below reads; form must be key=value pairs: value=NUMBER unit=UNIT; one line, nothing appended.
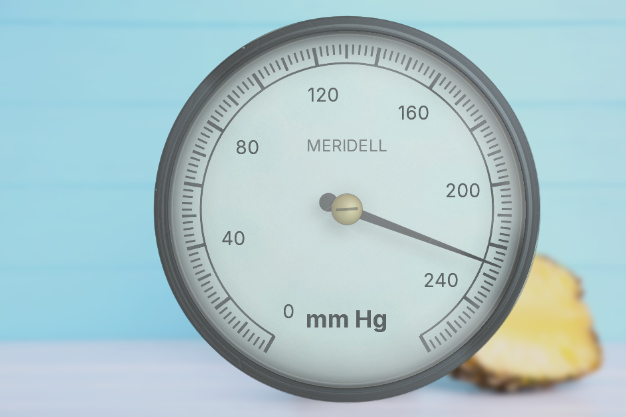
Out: value=226 unit=mmHg
